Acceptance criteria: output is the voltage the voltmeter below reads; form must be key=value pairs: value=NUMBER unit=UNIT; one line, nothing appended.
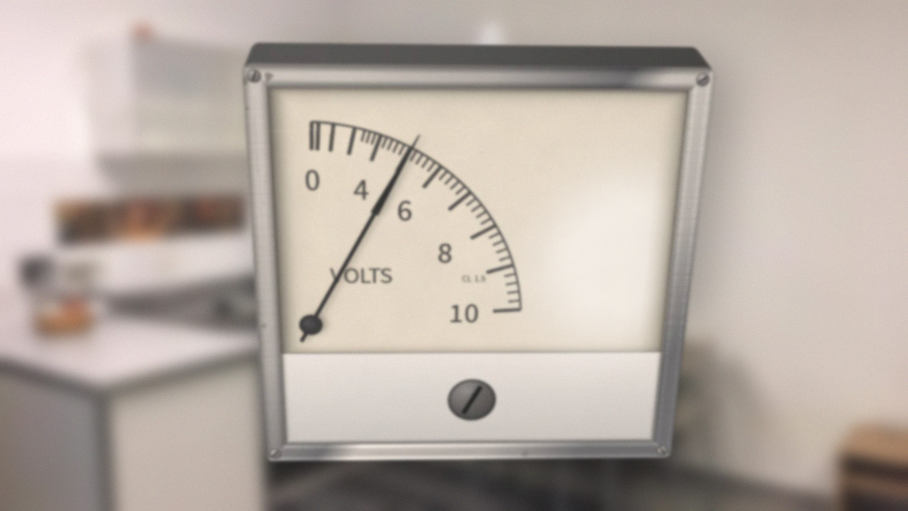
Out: value=5 unit=V
